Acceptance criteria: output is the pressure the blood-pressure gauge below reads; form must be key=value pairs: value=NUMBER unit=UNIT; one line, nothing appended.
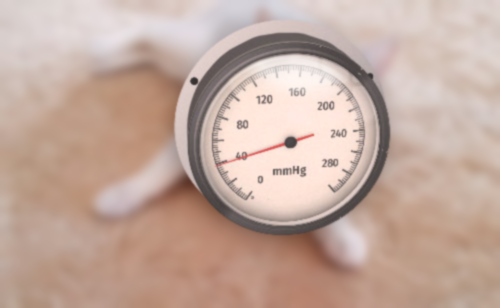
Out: value=40 unit=mmHg
